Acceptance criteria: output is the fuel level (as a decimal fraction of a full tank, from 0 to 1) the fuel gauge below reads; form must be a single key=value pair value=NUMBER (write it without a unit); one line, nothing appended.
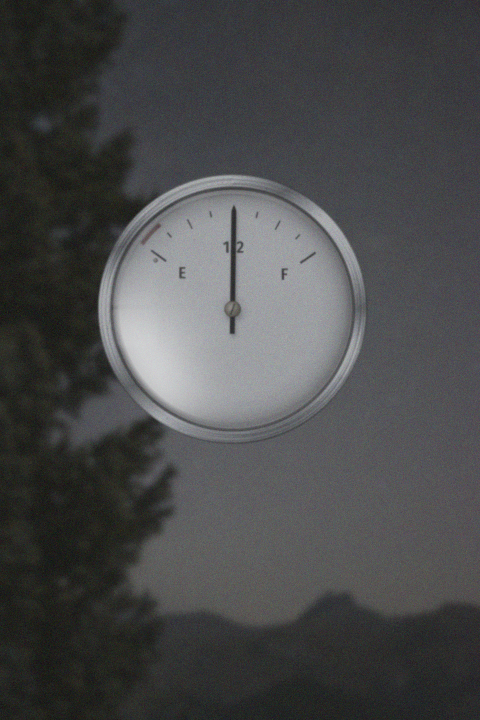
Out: value=0.5
